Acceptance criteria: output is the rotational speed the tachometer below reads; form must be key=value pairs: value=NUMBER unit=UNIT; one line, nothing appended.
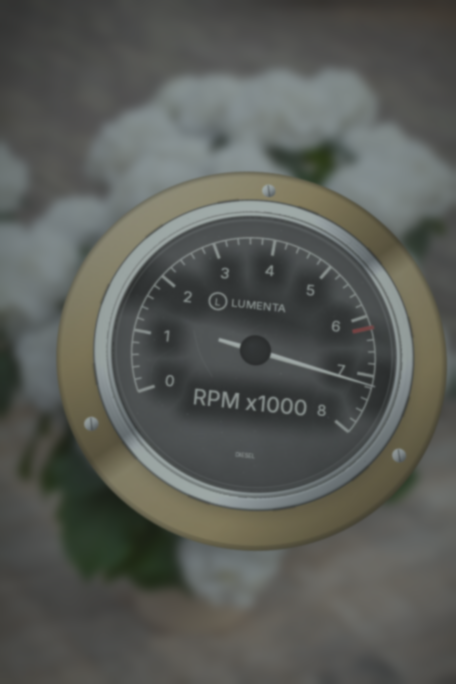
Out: value=7200 unit=rpm
